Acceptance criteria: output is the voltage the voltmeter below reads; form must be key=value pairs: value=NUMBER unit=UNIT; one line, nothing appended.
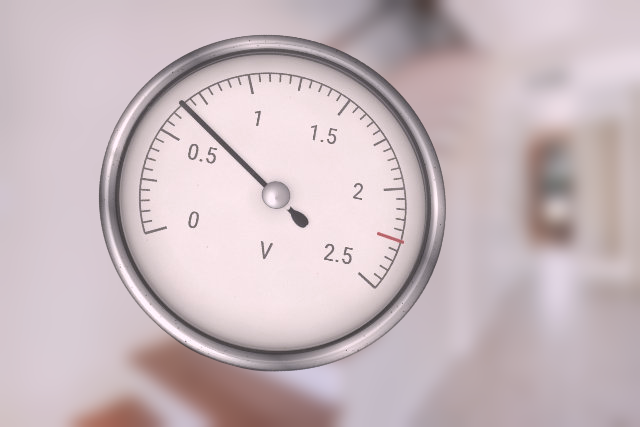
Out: value=0.65 unit=V
